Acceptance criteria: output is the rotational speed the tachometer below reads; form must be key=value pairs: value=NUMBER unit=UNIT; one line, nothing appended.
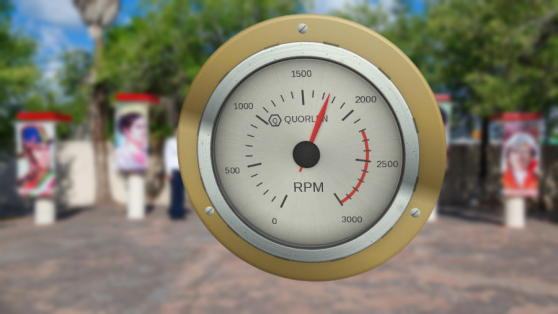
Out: value=1750 unit=rpm
